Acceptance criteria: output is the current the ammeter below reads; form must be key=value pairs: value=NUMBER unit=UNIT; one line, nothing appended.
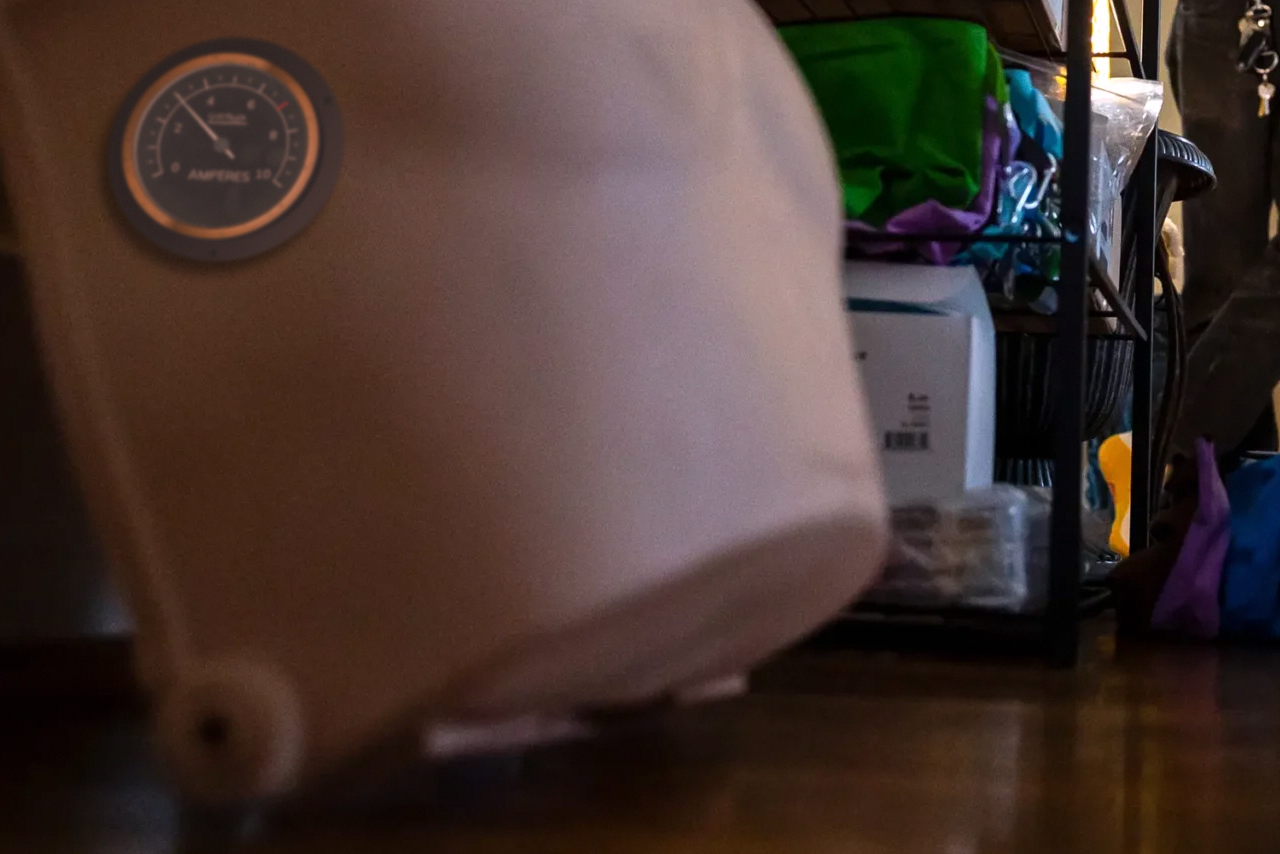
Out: value=3 unit=A
